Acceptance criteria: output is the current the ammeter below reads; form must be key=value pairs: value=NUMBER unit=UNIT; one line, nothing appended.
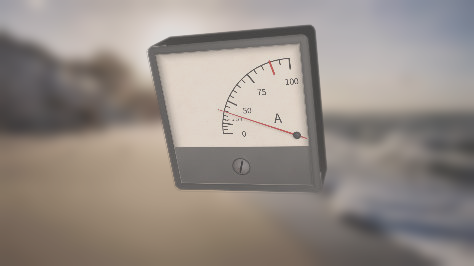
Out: value=40 unit=A
